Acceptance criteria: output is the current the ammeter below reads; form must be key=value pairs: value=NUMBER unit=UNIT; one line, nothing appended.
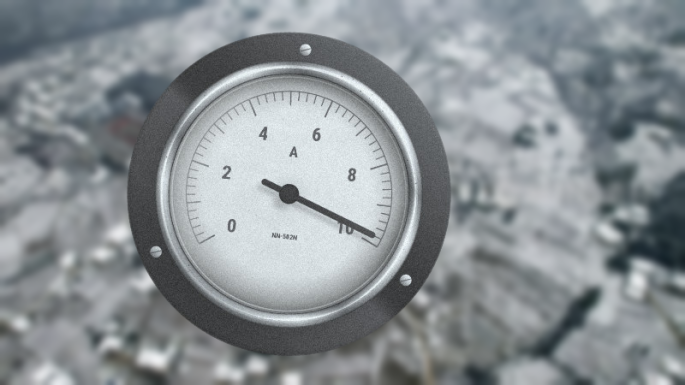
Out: value=9.8 unit=A
